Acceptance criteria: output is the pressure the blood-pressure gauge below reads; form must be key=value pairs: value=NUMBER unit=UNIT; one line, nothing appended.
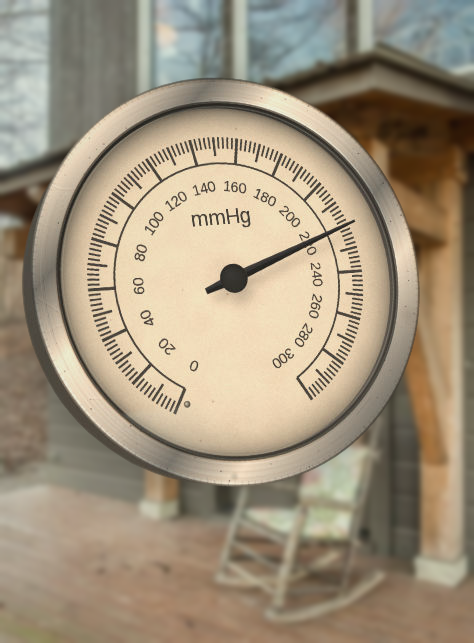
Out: value=220 unit=mmHg
